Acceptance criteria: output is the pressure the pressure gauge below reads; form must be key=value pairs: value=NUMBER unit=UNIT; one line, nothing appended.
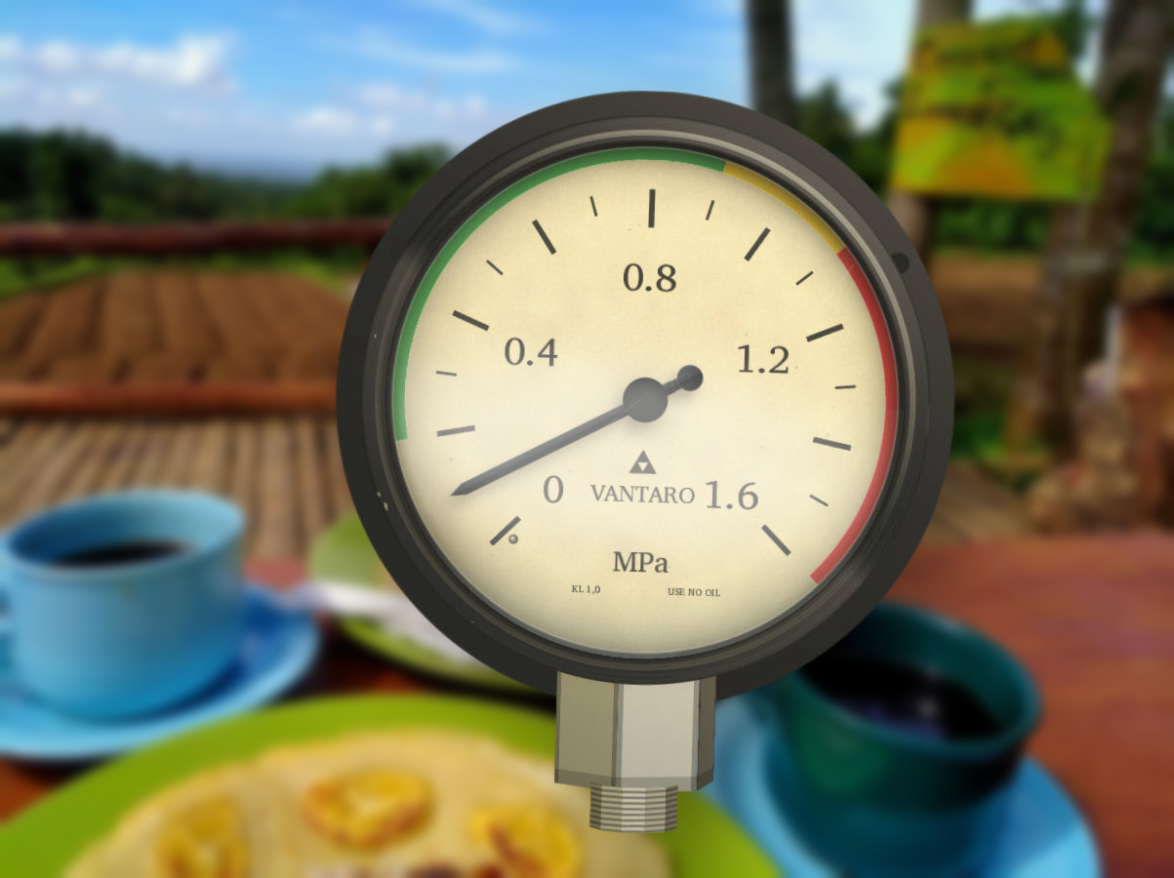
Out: value=0.1 unit=MPa
